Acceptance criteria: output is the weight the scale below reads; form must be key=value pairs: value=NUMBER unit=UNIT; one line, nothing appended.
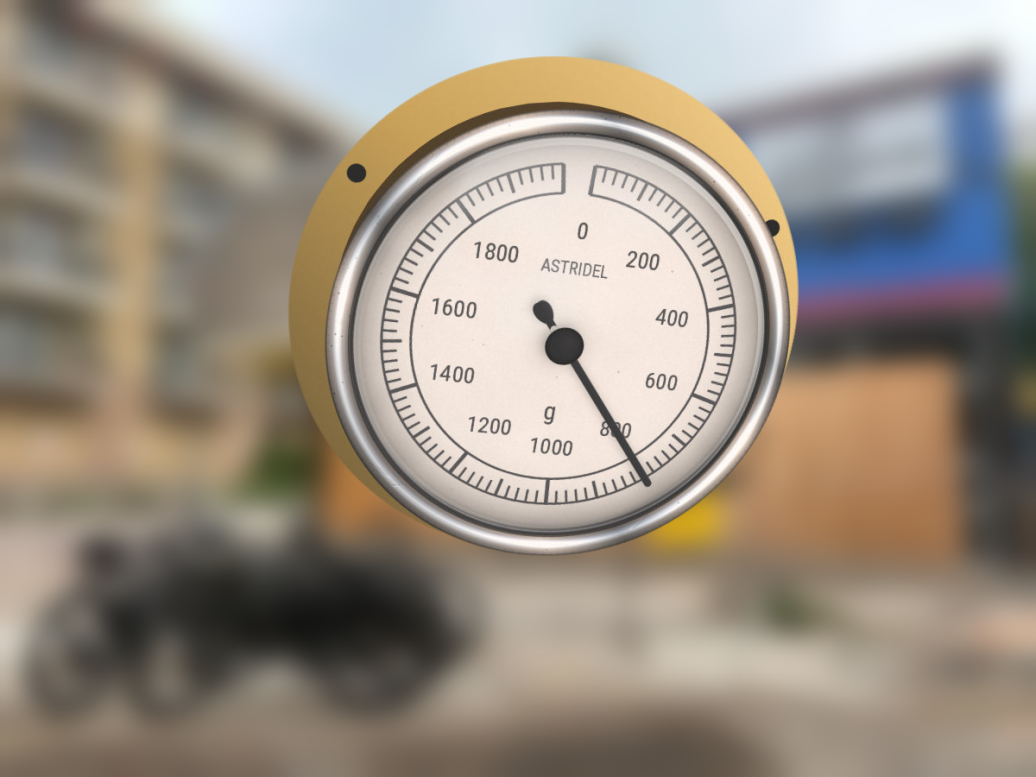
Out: value=800 unit=g
